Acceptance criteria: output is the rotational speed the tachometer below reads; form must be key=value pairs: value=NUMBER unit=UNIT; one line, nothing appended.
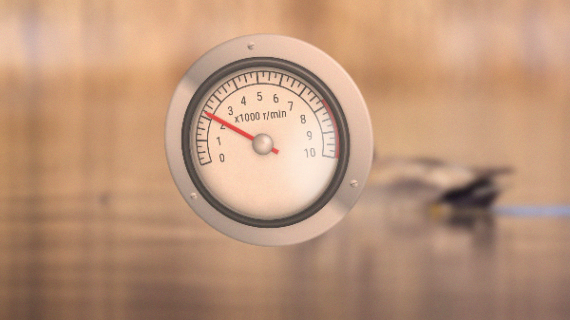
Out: value=2250 unit=rpm
